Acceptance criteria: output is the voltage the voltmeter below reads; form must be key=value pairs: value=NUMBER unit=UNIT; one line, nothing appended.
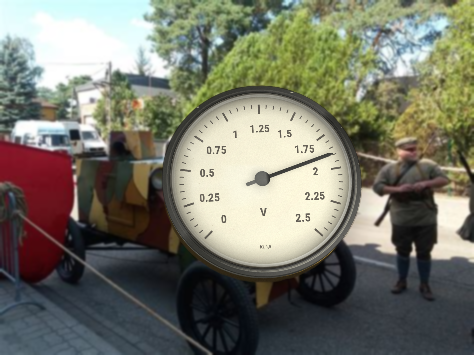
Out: value=1.9 unit=V
